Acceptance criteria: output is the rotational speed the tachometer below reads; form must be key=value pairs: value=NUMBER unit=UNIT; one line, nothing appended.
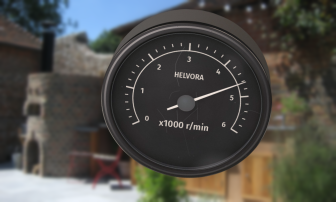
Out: value=4600 unit=rpm
